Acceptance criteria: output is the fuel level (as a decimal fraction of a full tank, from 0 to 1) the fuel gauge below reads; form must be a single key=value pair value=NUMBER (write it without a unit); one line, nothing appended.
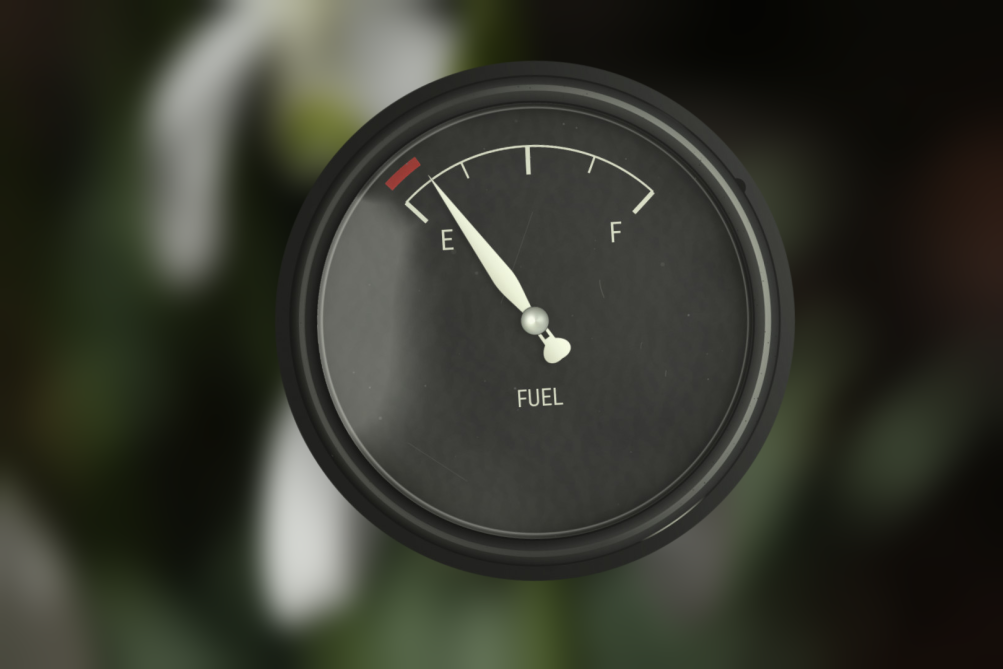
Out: value=0.125
